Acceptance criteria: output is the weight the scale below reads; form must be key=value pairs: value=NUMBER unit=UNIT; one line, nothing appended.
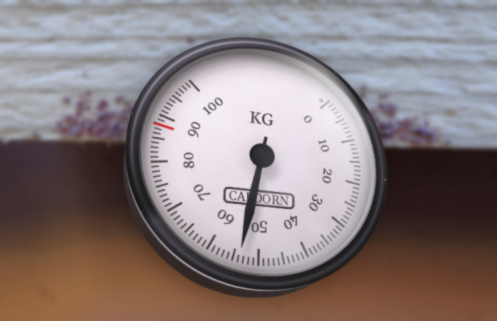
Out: value=54 unit=kg
